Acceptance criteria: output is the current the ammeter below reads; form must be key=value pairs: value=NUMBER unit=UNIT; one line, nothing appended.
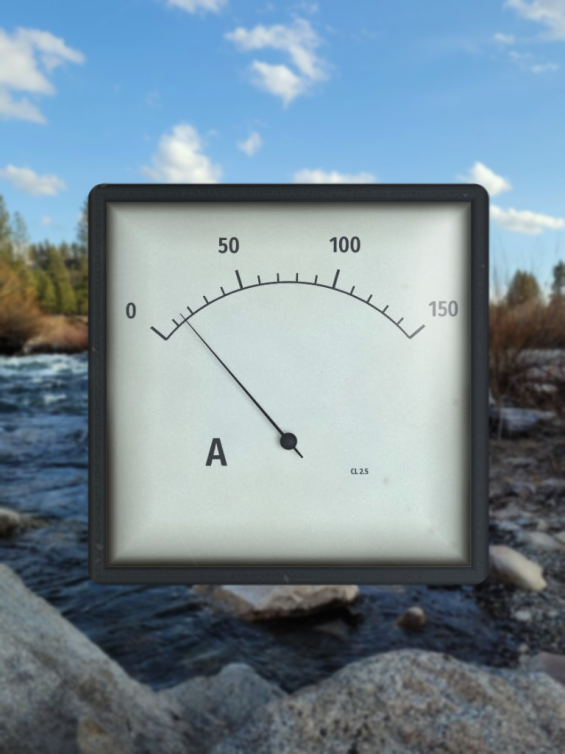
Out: value=15 unit=A
